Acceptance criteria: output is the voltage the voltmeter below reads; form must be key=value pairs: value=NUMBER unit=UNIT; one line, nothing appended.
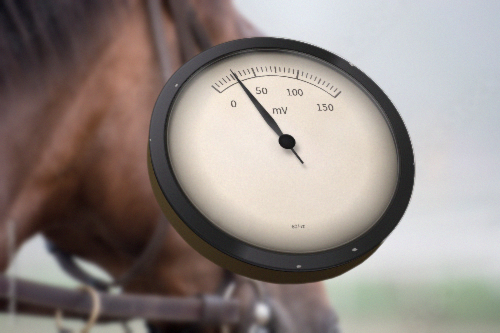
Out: value=25 unit=mV
